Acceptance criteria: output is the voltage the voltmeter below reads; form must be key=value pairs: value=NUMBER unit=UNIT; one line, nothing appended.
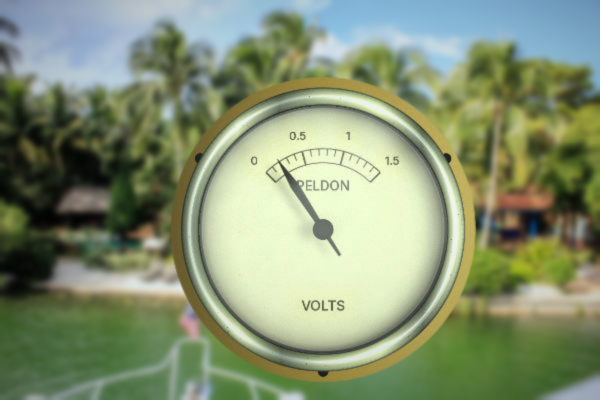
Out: value=0.2 unit=V
